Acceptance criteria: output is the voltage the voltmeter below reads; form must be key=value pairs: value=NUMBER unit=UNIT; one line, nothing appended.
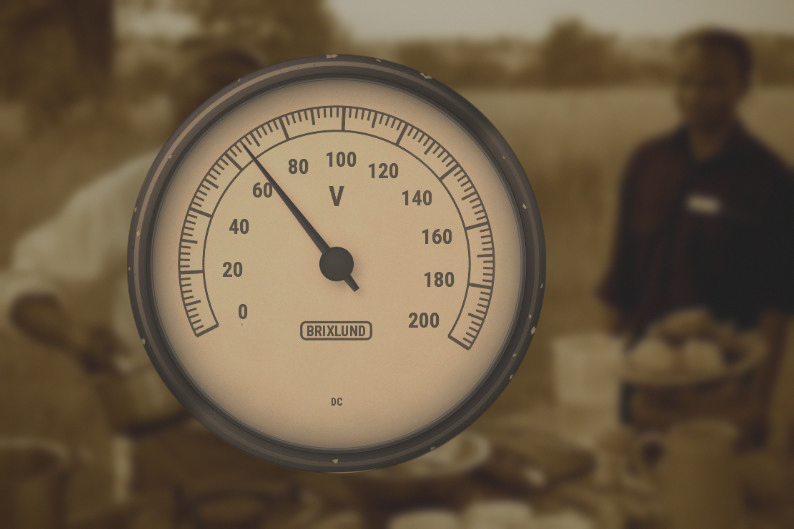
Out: value=66 unit=V
